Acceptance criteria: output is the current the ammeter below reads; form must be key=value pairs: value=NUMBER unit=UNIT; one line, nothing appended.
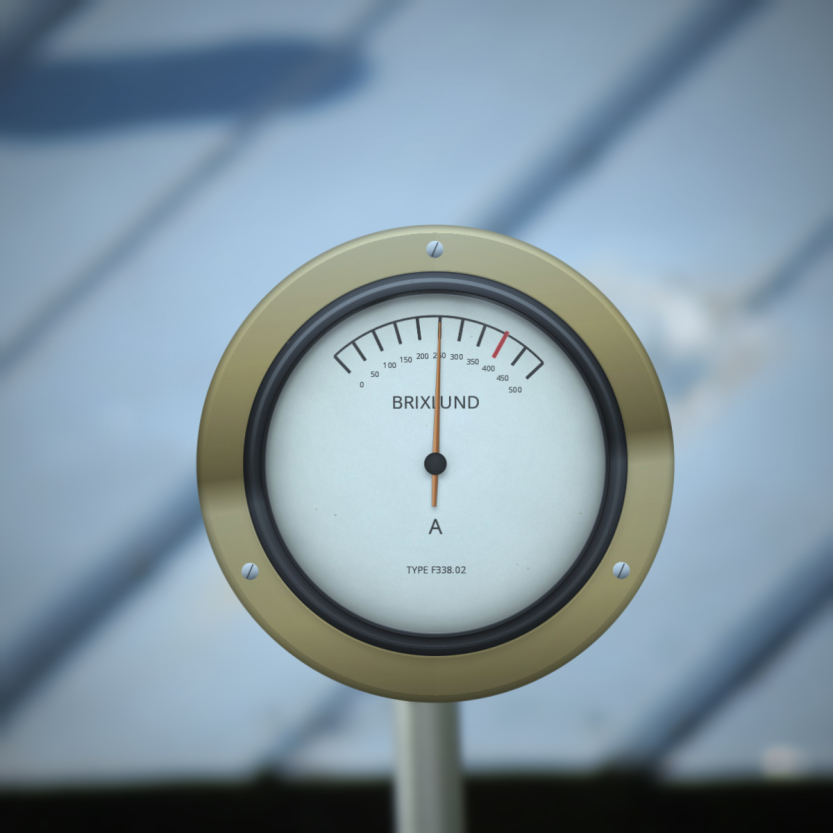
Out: value=250 unit=A
